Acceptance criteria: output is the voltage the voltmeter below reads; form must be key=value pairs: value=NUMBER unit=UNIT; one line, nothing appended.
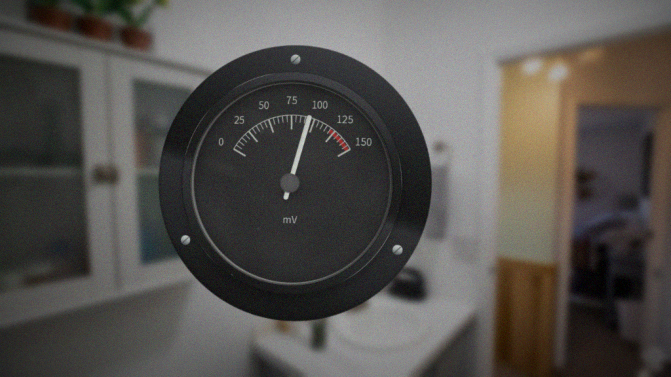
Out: value=95 unit=mV
